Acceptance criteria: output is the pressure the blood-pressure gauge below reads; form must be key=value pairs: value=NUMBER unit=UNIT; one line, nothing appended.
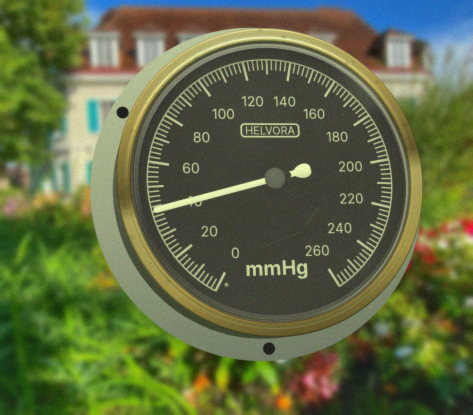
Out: value=40 unit=mmHg
